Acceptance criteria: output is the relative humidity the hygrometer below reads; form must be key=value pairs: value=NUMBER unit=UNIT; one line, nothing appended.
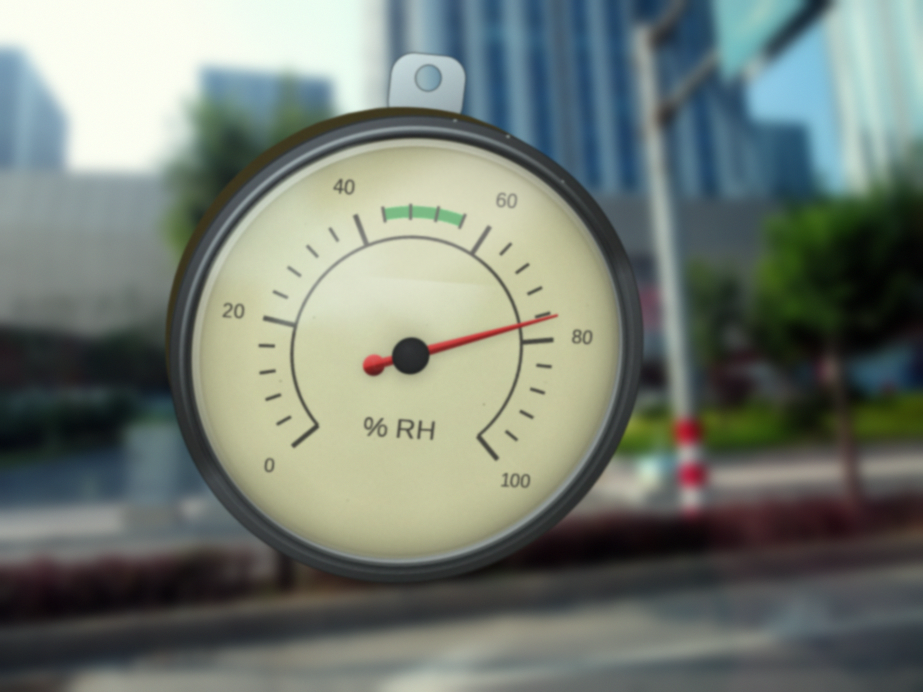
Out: value=76 unit=%
